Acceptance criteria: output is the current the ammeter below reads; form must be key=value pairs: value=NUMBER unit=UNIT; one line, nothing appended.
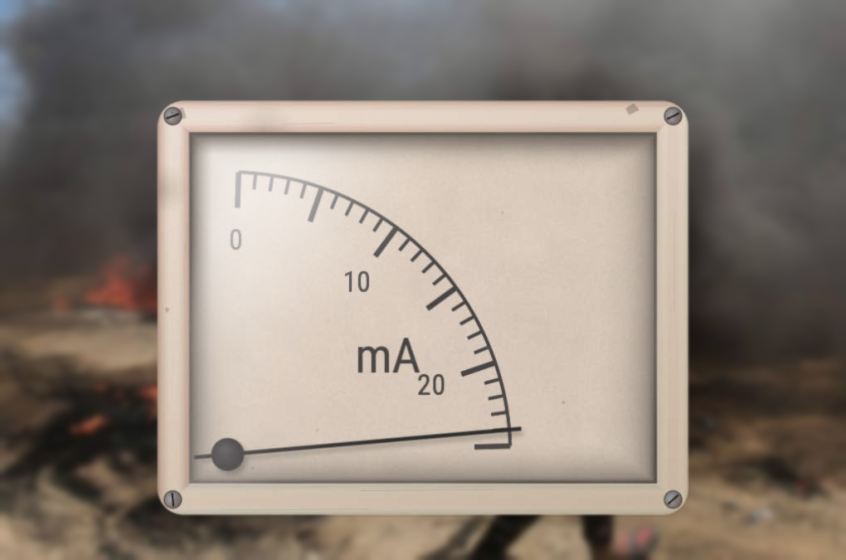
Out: value=24 unit=mA
